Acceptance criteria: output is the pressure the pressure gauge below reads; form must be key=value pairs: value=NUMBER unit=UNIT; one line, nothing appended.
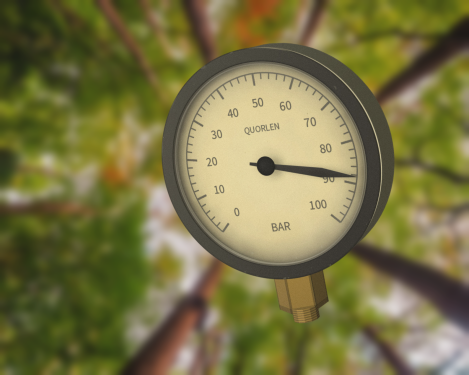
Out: value=88 unit=bar
